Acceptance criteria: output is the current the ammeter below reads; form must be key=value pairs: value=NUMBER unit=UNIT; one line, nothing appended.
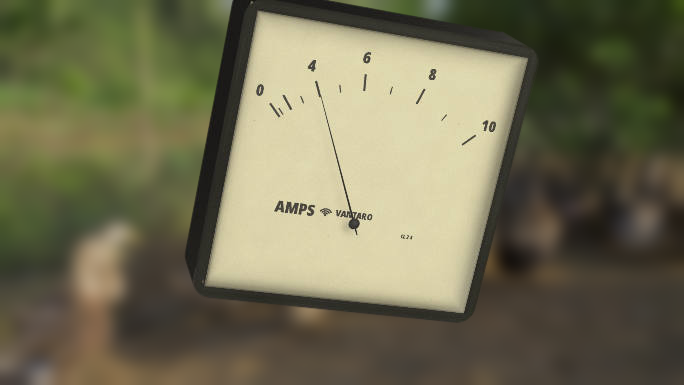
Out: value=4 unit=A
